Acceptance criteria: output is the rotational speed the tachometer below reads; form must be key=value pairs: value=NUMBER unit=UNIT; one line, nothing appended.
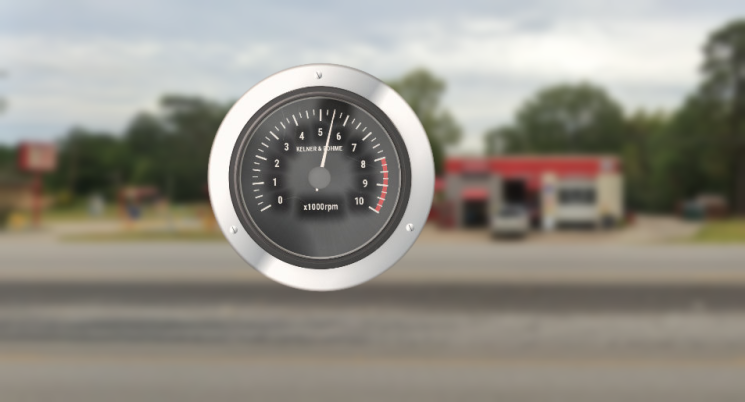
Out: value=5500 unit=rpm
